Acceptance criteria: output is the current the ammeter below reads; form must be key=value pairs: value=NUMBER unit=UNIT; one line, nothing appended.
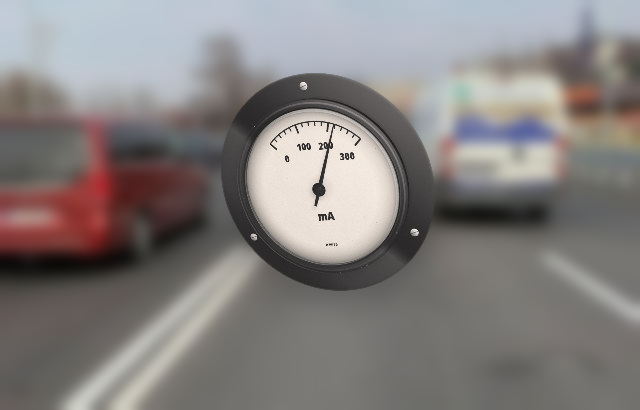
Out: value=220 unit=mA
